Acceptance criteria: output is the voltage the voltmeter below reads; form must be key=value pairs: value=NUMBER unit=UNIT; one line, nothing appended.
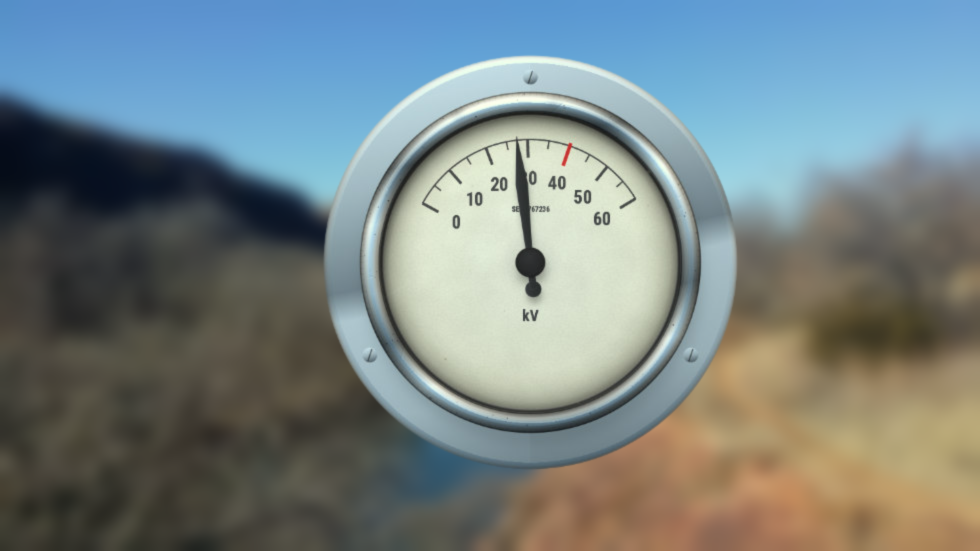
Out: value=27.5 unit=kV
